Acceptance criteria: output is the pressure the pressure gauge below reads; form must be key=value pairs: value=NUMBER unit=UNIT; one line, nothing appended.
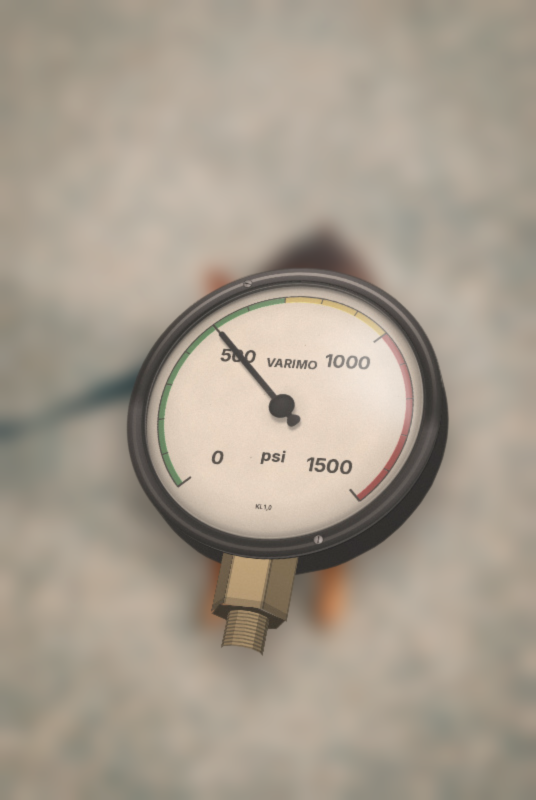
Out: value=500 unit=psi
